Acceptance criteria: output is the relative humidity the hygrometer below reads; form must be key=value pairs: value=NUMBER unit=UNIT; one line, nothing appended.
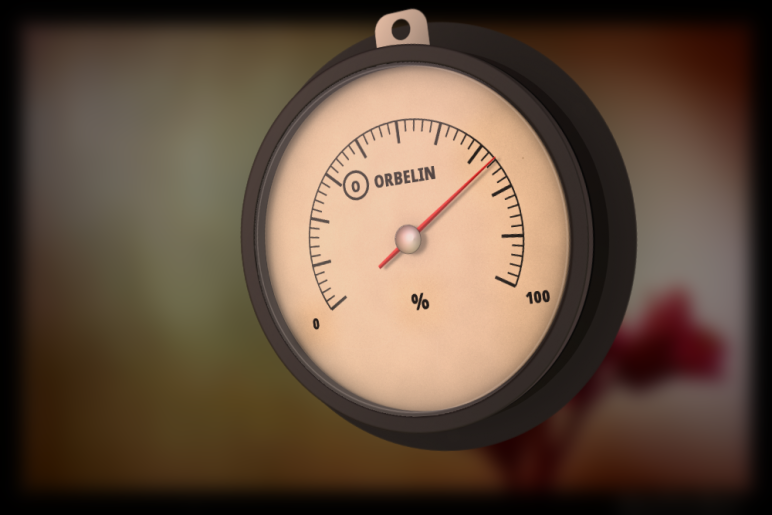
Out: value=74 unit=%
